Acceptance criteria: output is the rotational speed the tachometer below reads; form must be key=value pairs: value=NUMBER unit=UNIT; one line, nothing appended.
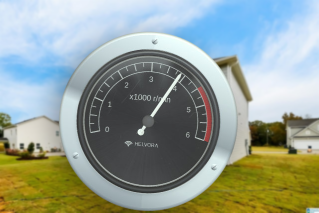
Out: value=3875 unit=rpm
